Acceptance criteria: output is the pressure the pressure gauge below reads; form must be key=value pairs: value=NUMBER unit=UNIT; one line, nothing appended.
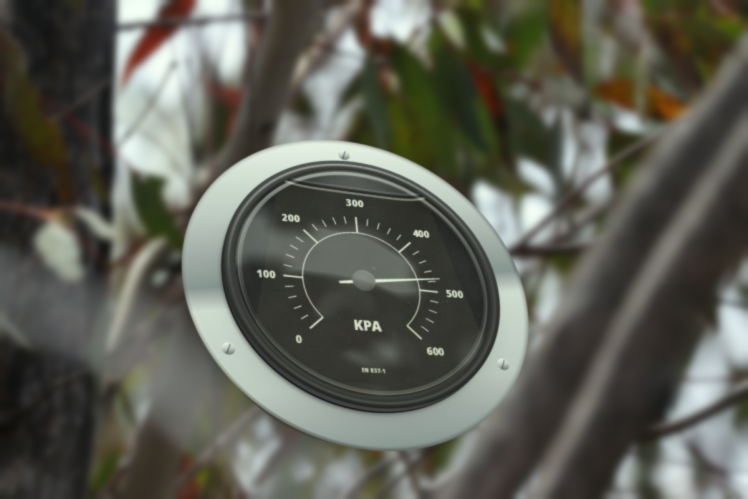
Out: value=480 unit=kPa
